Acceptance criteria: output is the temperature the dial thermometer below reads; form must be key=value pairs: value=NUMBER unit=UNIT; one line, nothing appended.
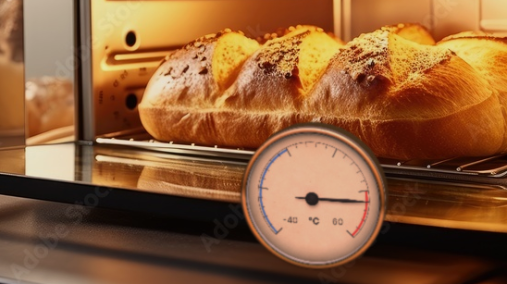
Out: value=44 unit=°C
